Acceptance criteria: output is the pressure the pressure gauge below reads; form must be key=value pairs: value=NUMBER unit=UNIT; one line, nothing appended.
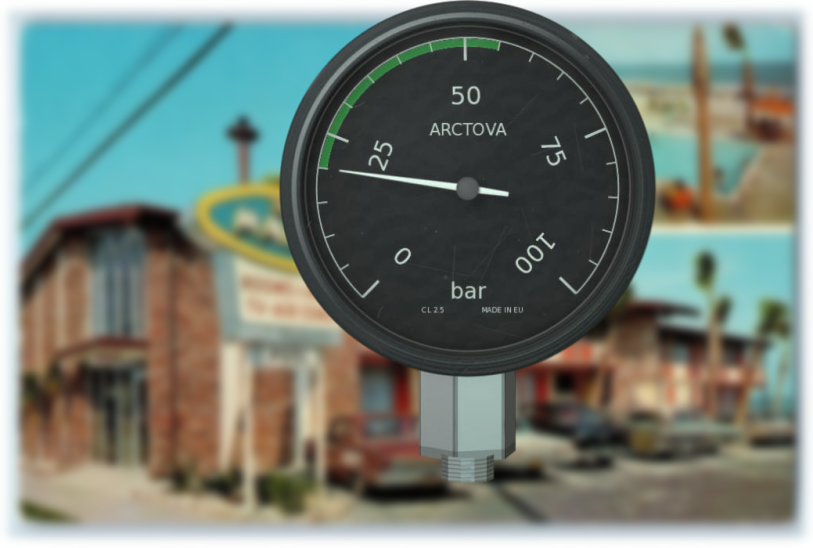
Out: value=20 unit=bar
